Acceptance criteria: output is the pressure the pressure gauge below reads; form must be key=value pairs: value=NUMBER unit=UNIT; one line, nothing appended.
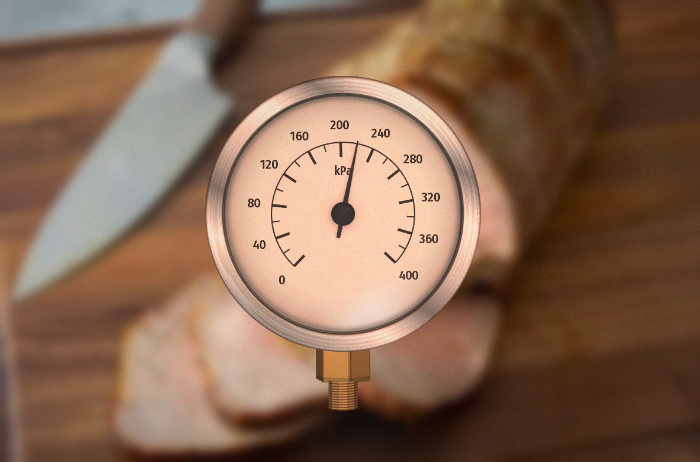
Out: value=220 unit=kPa
